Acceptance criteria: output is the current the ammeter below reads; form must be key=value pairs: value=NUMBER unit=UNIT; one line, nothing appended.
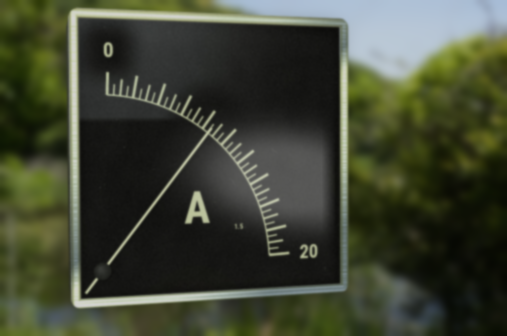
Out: value=8.5 unit=A
